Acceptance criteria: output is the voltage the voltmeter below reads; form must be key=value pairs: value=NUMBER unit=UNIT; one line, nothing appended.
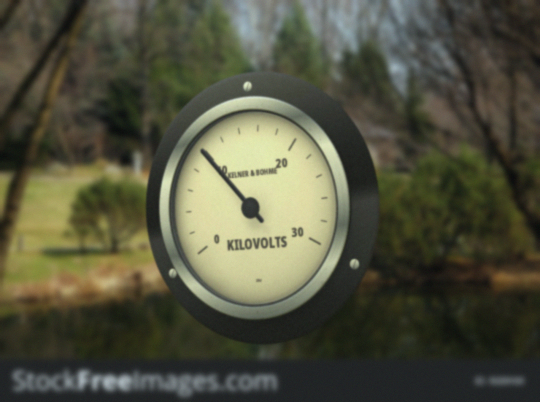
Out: value=10 unit=kV
